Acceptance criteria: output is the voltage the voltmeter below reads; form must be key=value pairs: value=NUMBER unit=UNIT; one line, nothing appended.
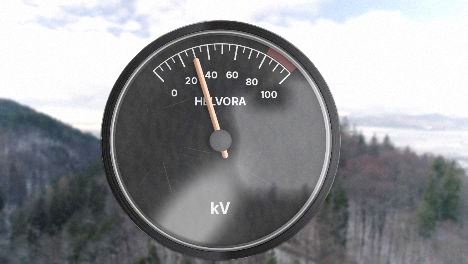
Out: value=30 unit=kV
